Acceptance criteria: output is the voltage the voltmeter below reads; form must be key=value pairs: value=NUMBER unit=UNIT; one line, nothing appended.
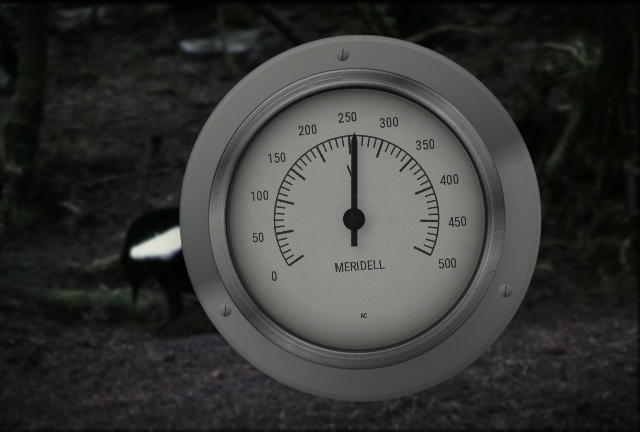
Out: value=260 unit=V
